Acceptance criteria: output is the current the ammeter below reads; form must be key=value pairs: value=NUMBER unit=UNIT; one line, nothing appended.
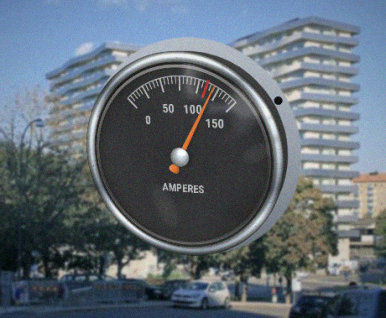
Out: value=120 unit=A
